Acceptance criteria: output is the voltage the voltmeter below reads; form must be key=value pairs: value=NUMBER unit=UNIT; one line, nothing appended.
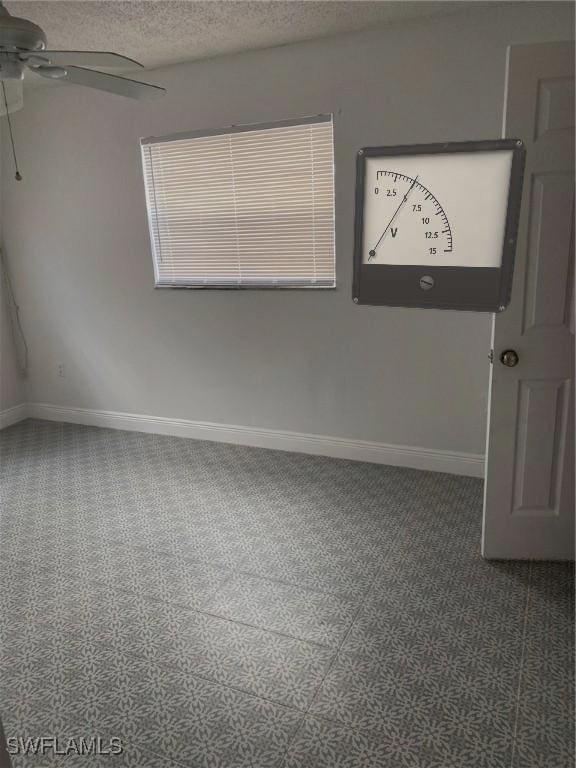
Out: value=5 unit=V
